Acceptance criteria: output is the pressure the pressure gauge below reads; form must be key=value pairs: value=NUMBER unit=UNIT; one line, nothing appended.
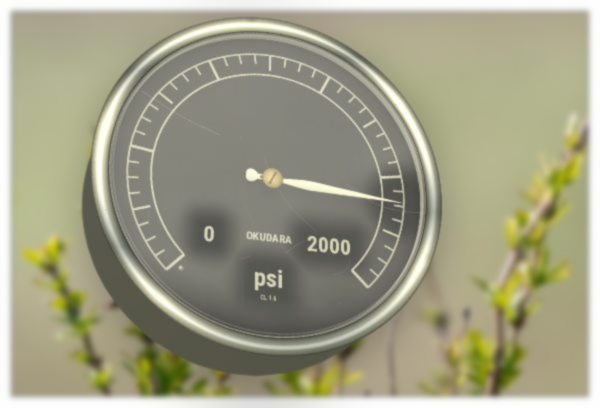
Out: value=1700 unit=psi
